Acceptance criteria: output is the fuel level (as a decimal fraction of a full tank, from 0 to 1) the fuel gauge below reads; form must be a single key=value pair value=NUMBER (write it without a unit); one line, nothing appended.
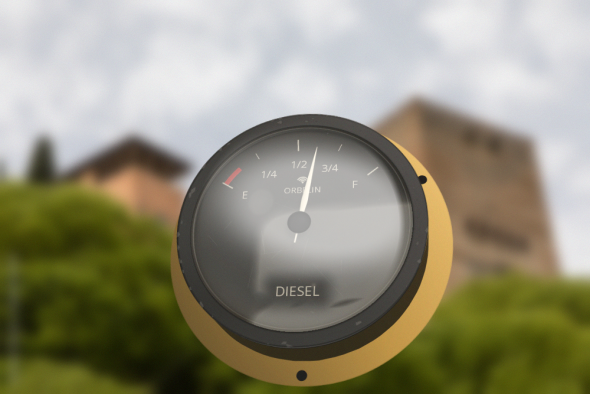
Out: value=0.625
